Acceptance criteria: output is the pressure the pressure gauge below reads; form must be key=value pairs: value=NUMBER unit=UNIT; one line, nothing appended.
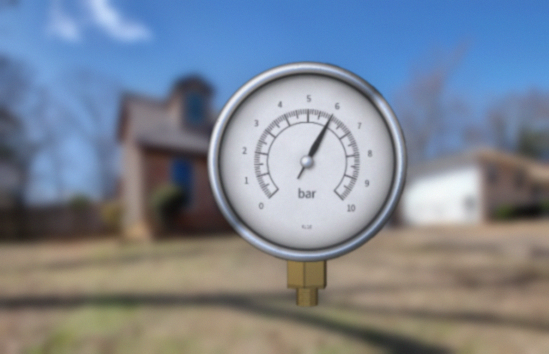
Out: value=6 unit=bar
